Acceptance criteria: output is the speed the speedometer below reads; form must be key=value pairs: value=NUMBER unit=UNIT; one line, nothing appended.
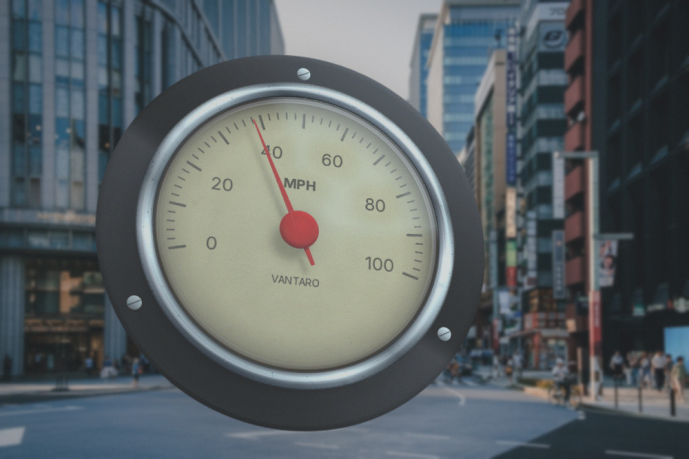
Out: value=38 unit=mph
